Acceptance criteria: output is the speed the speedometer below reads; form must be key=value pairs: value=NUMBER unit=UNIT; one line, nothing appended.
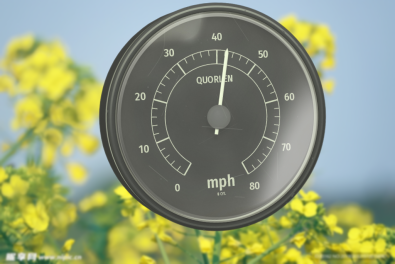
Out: value=42 unit=mph
